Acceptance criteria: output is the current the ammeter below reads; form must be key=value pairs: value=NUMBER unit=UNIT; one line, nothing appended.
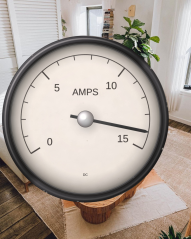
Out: value=14 unit=A
